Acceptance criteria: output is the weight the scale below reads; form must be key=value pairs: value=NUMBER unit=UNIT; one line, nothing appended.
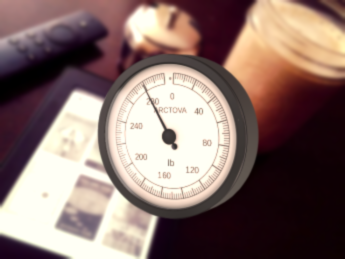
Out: value=280 unit=lb
